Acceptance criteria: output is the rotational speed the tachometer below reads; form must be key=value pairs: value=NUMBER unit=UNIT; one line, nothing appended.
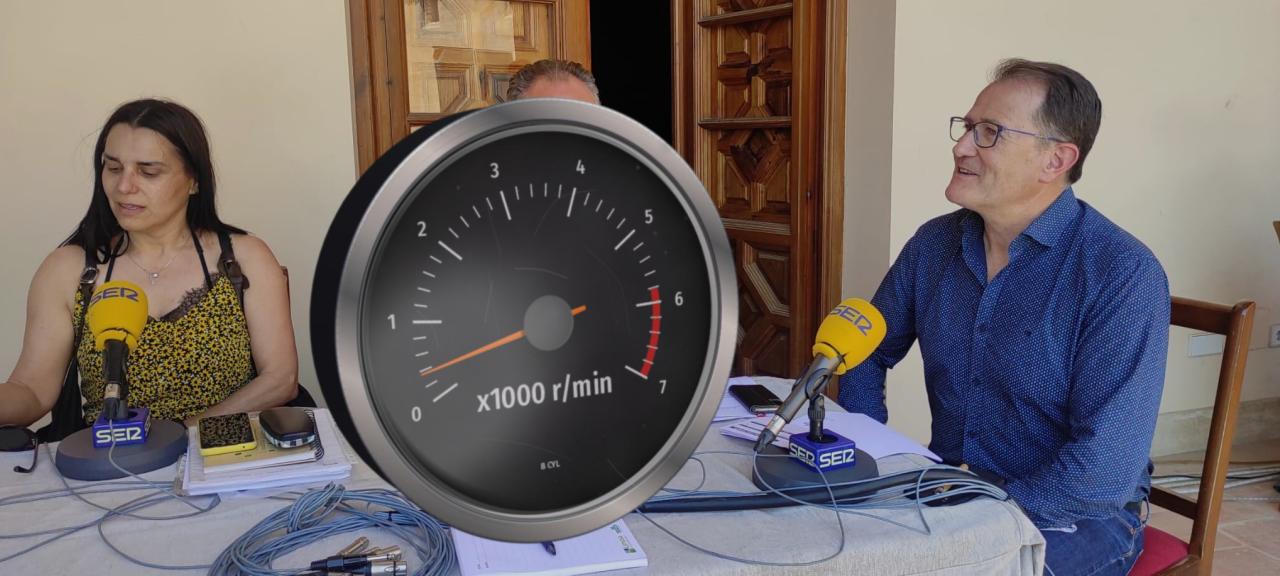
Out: value=400 unit=rpm
